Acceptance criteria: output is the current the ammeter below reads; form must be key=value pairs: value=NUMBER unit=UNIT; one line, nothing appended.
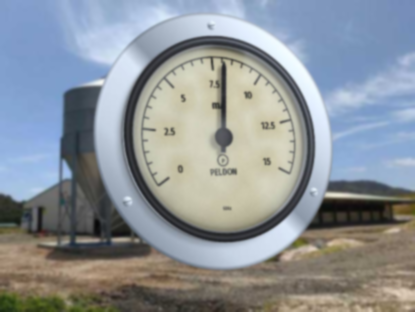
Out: value=8 unit=mA
